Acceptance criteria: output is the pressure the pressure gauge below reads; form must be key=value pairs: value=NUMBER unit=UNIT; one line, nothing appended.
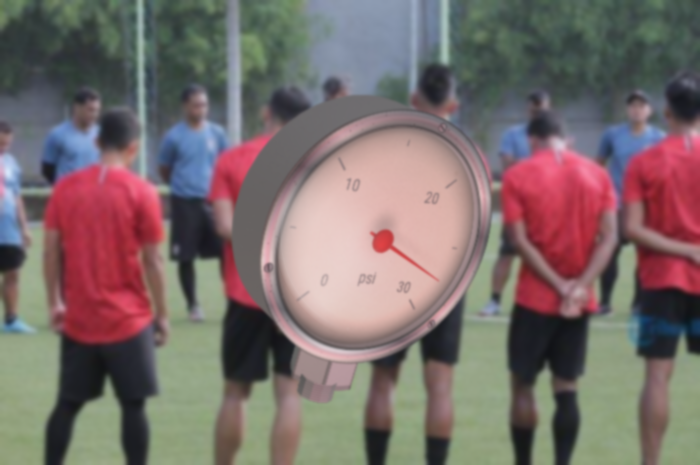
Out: value=27.5 unit=psi
